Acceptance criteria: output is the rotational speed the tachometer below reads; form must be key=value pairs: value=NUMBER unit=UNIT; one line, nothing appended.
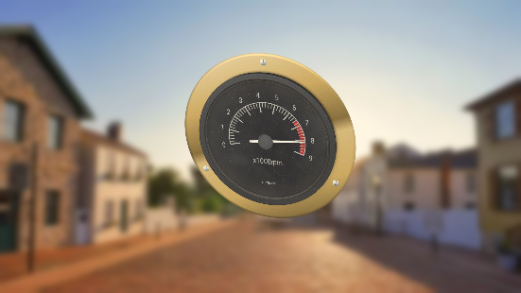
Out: value=8000 unit=rpm
